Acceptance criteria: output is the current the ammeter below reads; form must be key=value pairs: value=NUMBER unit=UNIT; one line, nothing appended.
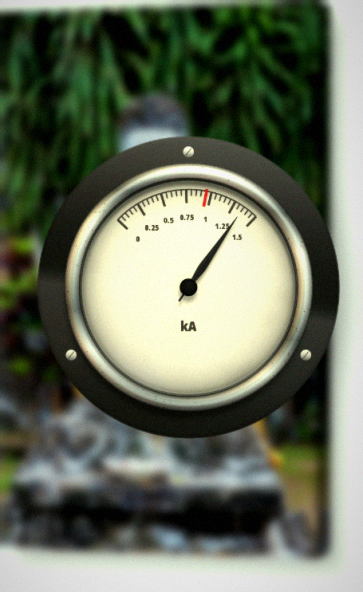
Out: value=1.35 unit=kA
